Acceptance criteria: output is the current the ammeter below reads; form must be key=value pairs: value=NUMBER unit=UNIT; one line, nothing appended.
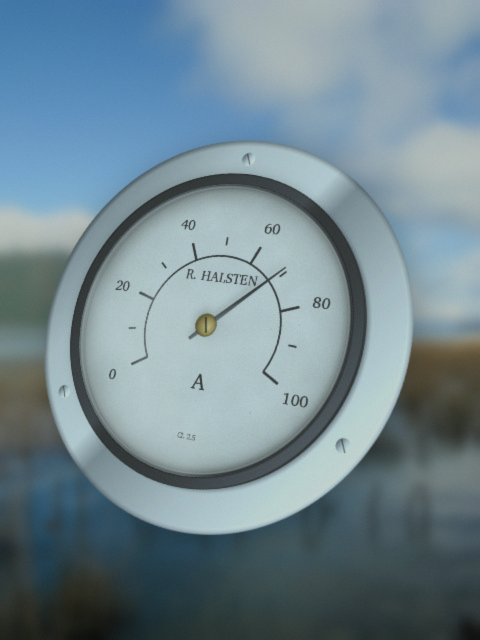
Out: value=70 unit=A
